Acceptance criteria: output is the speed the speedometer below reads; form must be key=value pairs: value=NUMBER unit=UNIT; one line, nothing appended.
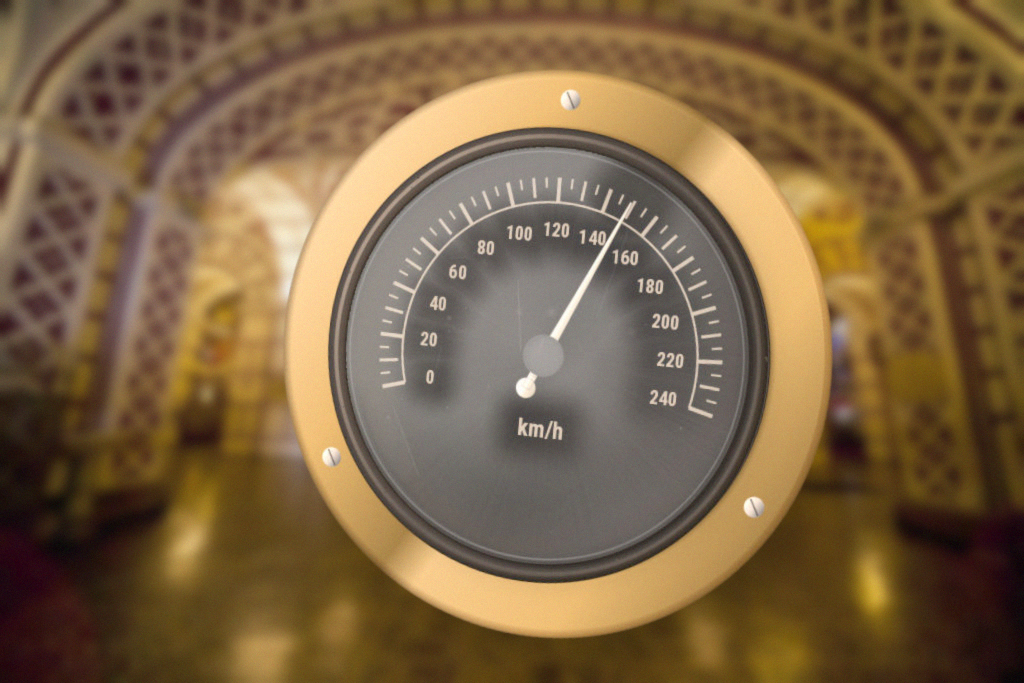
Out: value=150 unit=km/h
